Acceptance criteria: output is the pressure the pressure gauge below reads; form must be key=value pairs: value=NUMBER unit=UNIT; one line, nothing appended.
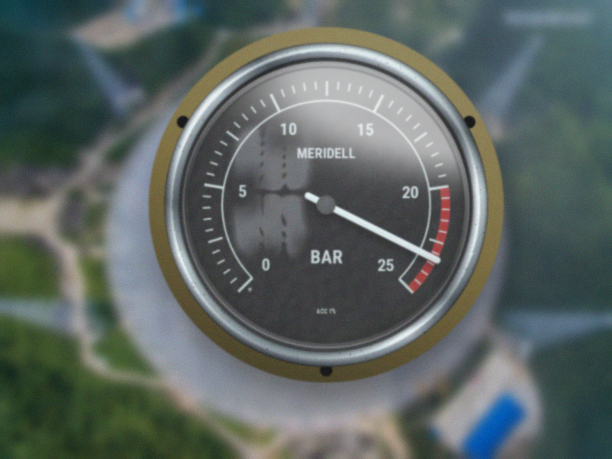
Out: value=23.25 unit=bar
